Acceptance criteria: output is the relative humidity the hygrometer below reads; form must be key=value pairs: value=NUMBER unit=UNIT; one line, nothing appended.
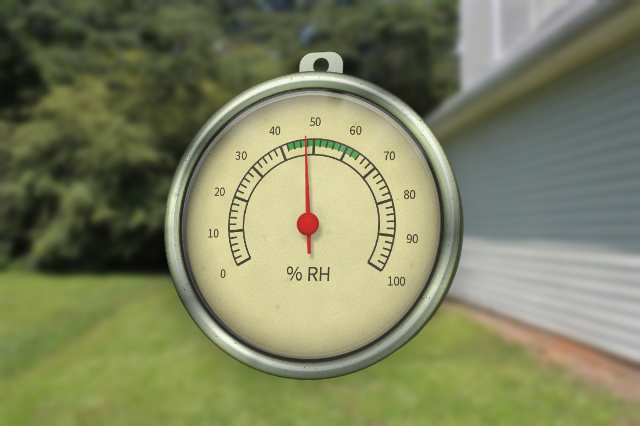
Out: value=48 unit=%
